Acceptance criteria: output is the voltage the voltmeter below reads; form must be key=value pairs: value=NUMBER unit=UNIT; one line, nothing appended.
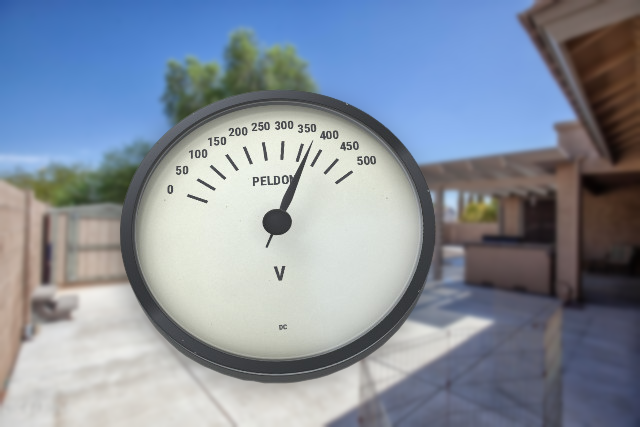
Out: value=375 unit=V
